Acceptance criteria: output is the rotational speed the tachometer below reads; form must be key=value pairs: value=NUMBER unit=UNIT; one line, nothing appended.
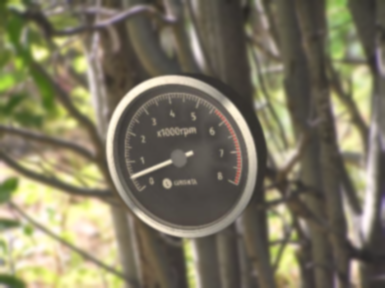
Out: value=500 unit=rpm
